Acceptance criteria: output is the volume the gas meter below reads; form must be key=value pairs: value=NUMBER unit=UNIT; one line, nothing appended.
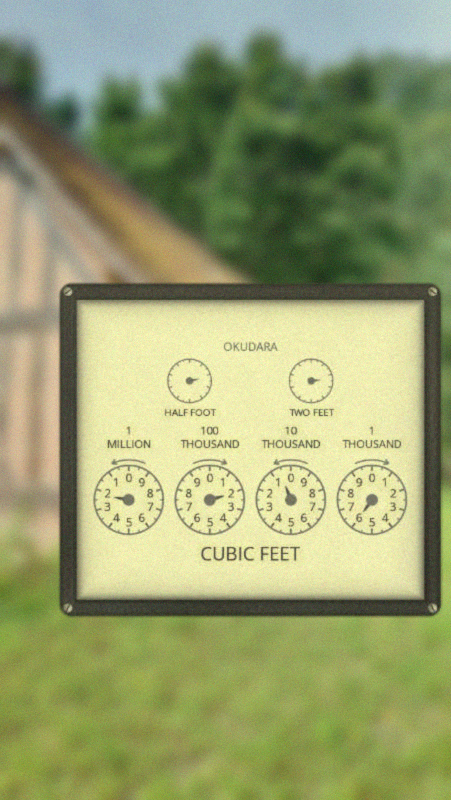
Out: value=220600 unit=ft³
